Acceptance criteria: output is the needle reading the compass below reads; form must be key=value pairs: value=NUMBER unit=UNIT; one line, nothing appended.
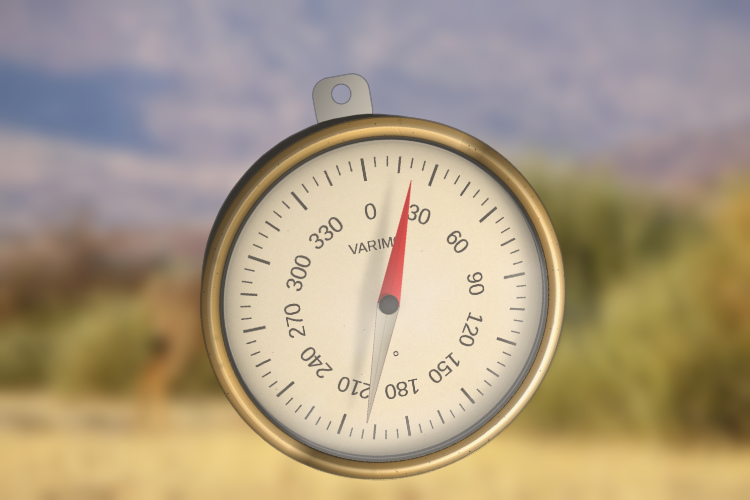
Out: value=20 unit=°
